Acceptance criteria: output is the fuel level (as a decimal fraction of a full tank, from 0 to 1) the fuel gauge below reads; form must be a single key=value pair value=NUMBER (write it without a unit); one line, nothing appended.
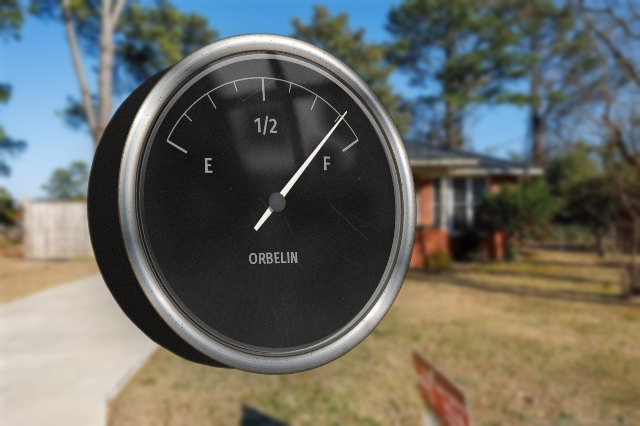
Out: value=0.875
